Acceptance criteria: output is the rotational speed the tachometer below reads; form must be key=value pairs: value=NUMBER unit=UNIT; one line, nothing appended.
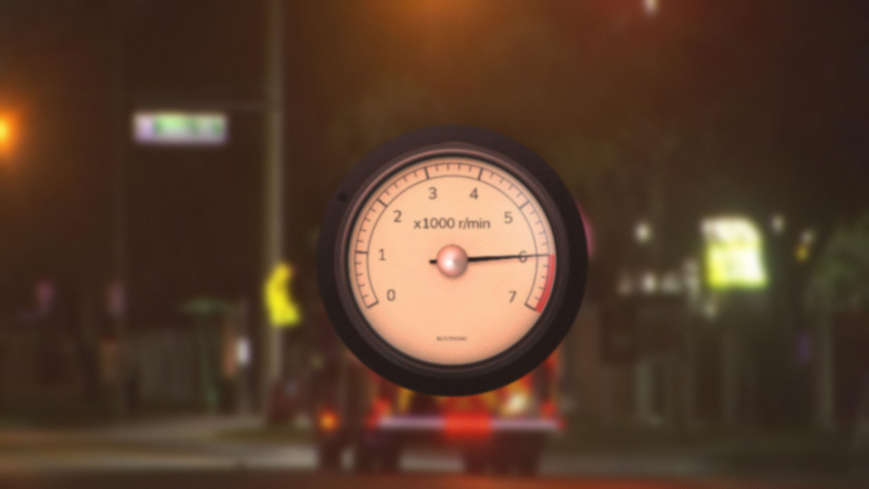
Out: value=6000 unit=rpm
